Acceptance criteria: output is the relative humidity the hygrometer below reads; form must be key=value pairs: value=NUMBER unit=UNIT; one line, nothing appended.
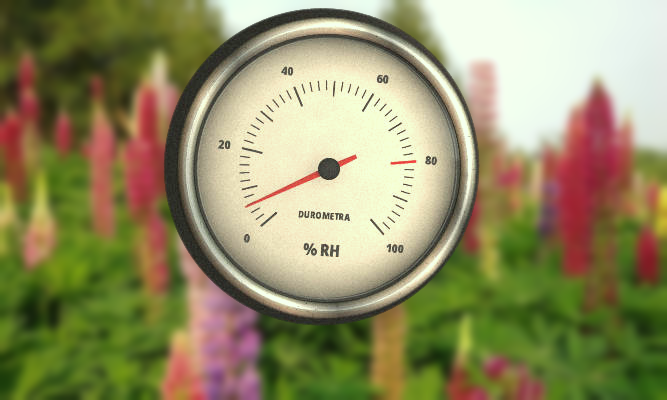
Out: value=6 unit=%
